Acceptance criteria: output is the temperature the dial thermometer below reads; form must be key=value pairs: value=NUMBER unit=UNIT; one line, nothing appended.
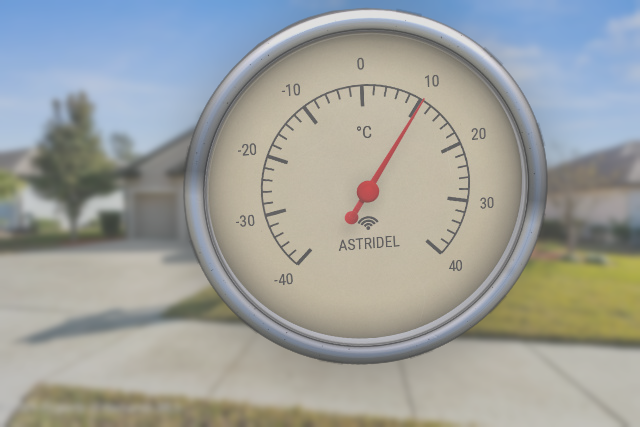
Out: value=10 unit=°C
